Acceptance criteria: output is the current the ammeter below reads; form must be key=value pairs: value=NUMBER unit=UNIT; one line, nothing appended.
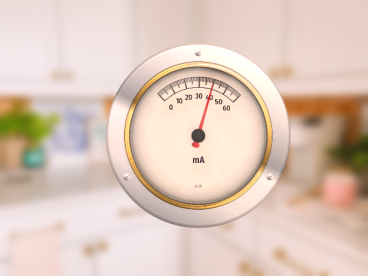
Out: value=40 unit=mA
